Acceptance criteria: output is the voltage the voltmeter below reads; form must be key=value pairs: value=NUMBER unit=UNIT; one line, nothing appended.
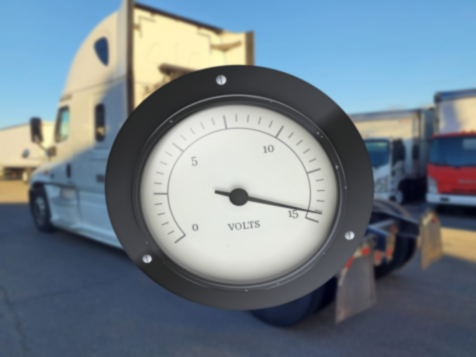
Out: value=14.5 unit=V
